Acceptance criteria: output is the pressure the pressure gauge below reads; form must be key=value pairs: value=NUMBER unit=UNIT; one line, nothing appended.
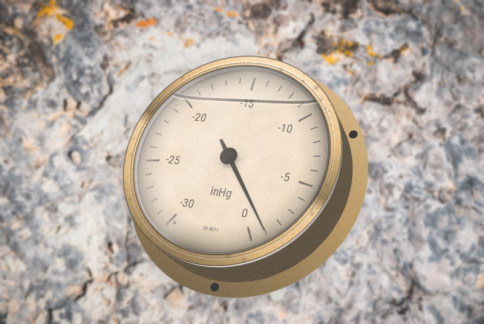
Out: value=-1 unit=inHg
